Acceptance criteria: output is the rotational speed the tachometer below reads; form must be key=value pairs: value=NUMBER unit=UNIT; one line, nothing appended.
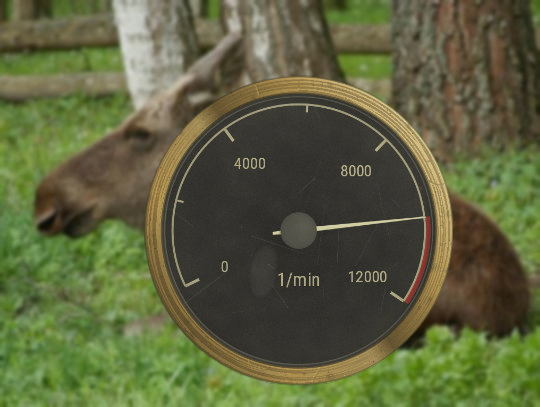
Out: value=10000 unit=rpm
